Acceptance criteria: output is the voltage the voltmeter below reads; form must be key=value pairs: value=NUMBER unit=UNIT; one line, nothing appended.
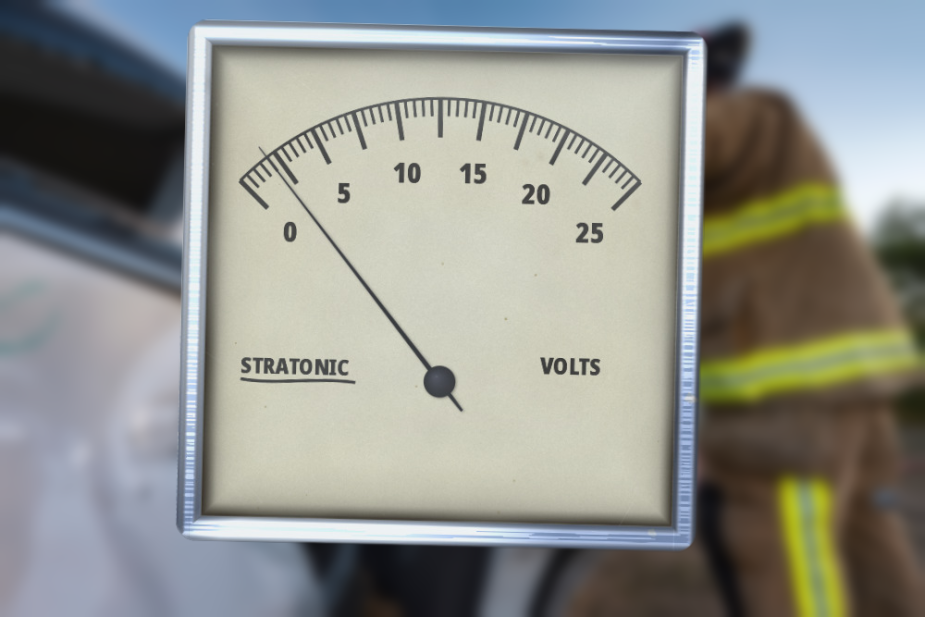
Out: value=2 unit=V
